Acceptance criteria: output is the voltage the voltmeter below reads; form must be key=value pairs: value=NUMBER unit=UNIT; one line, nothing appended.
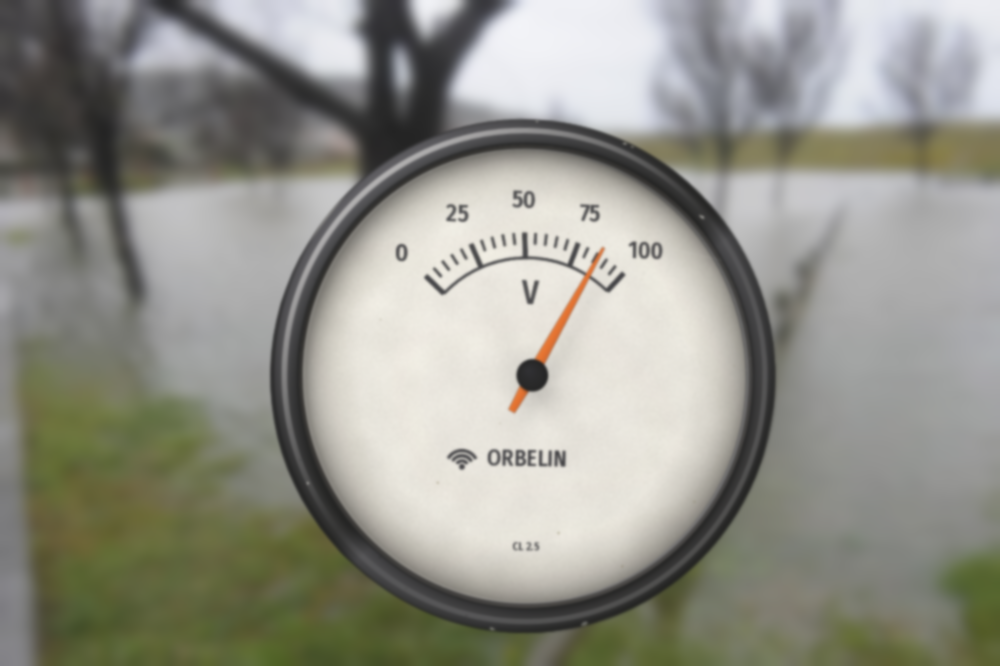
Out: value=85 unit=V
